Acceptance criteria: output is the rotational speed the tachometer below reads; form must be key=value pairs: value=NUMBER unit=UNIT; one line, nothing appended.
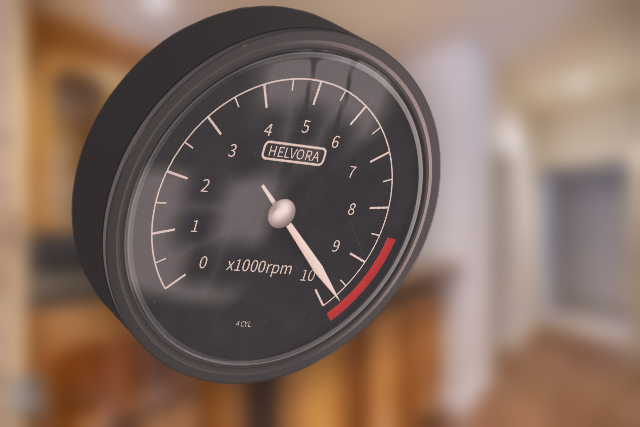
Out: value=9750 unit=rpm
